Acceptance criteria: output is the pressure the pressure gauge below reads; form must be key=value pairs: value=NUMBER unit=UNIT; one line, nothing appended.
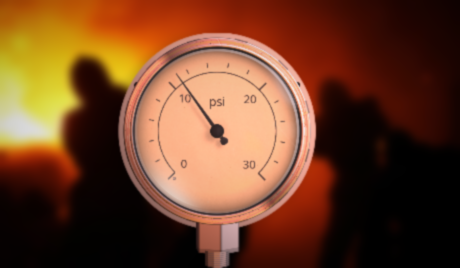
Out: value=11 unit=psi
